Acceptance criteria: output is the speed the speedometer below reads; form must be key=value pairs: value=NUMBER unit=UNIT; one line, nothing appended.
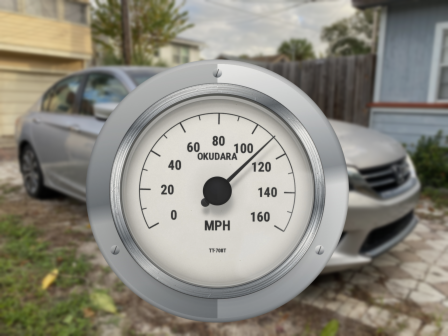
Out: value=110 unit=mph
